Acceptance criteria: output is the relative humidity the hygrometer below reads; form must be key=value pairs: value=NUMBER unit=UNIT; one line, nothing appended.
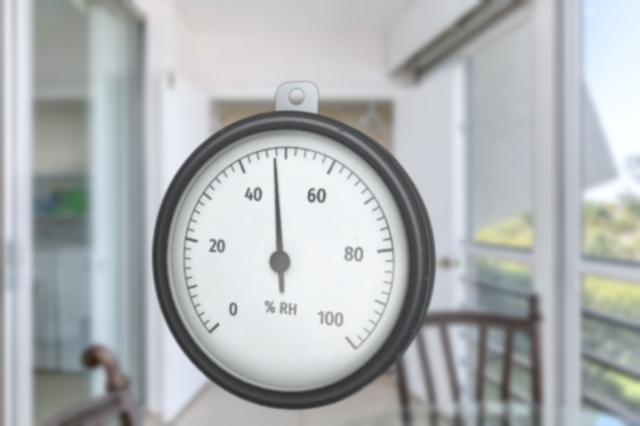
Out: value=48 unit=%
